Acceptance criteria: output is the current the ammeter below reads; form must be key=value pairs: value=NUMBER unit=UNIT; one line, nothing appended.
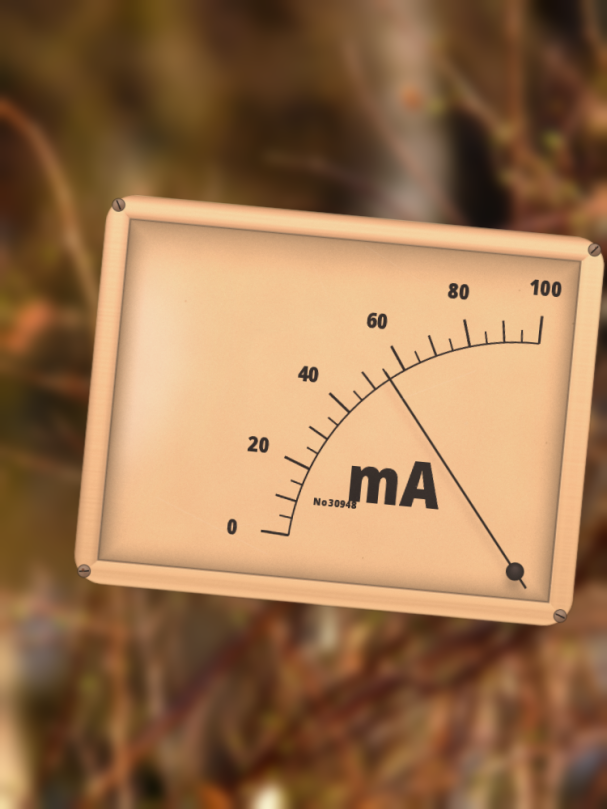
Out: value=55 unit=mA
